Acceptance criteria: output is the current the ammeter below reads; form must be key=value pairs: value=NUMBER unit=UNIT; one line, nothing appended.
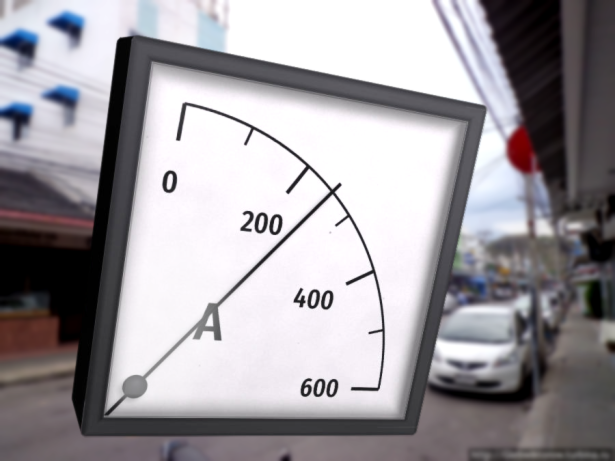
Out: value=250 unit=A
